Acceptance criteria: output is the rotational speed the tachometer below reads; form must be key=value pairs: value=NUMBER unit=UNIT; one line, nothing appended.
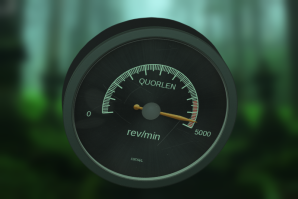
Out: value=4750 unit=rpm
